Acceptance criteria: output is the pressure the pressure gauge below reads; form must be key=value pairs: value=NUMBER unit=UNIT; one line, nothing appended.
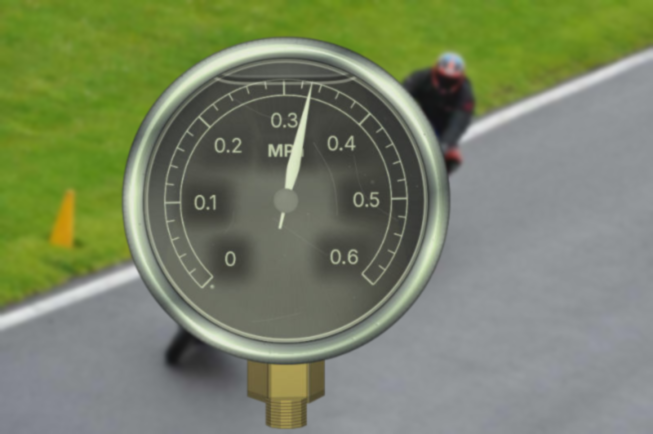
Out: value=0.33 unit=MPa
